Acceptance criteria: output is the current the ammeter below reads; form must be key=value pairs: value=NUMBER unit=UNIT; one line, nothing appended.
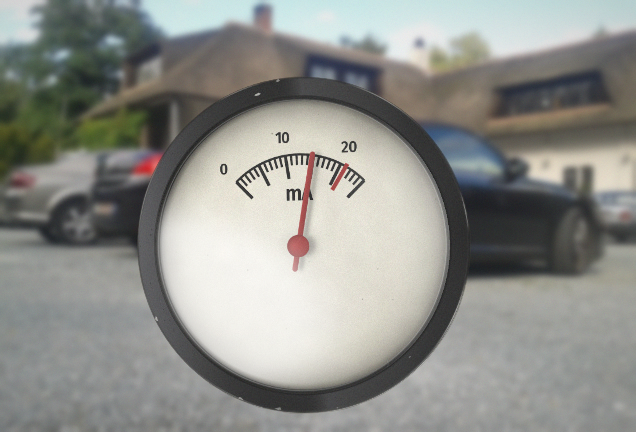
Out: value=15 unit=mA
